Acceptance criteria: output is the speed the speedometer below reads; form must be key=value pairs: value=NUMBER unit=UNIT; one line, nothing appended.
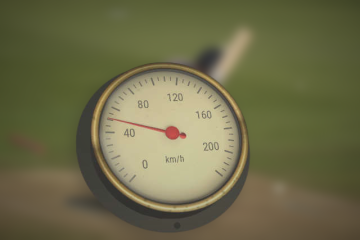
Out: value=50 unit=km/h
